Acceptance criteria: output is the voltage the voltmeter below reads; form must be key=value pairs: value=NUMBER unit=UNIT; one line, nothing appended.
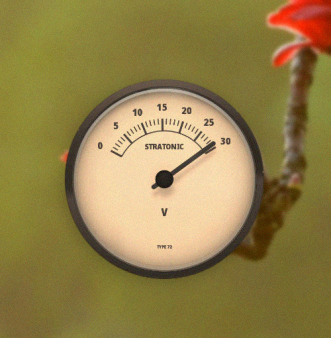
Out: value=29 unit=V
